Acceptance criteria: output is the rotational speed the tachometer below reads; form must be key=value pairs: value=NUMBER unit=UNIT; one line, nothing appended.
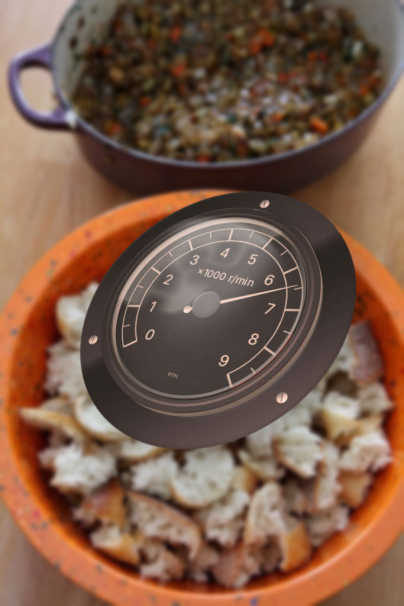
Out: value=6500 unit=rpm
